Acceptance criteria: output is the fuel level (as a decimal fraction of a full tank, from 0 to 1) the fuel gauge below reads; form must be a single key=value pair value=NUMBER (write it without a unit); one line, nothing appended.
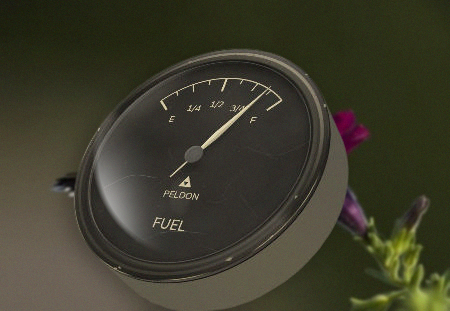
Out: value=0.875
